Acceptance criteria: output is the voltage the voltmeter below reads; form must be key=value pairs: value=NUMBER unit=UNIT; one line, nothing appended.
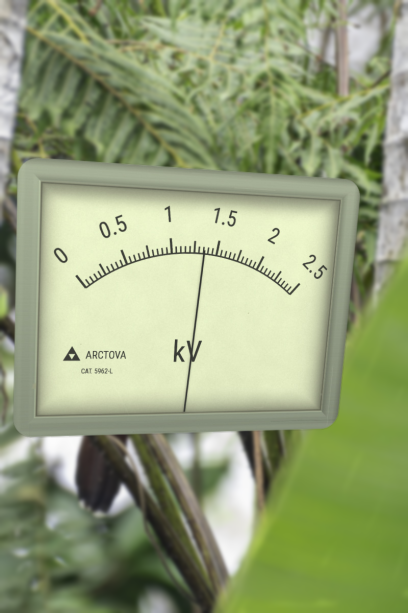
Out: value=1.35 unit=kV
